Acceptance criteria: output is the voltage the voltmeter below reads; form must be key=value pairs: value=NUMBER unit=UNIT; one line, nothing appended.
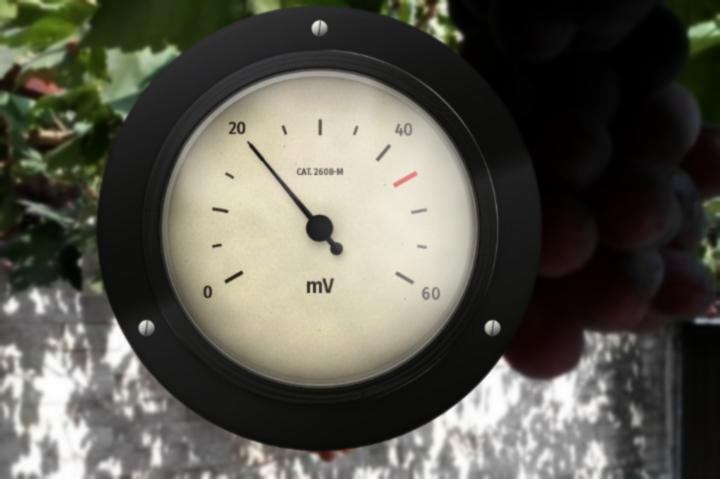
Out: value=20 unit=mV
